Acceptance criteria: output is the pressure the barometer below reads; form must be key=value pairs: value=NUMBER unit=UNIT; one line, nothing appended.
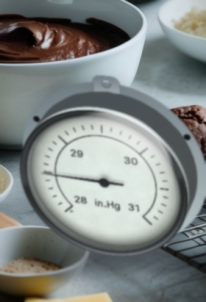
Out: value=28.5 unit=inHg
